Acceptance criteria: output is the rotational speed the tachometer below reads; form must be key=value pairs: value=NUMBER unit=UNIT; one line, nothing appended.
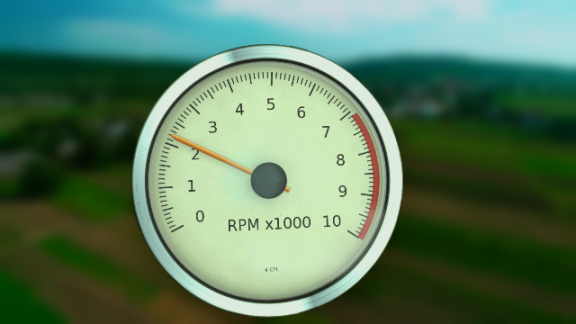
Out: value=2200 unit=rpm
